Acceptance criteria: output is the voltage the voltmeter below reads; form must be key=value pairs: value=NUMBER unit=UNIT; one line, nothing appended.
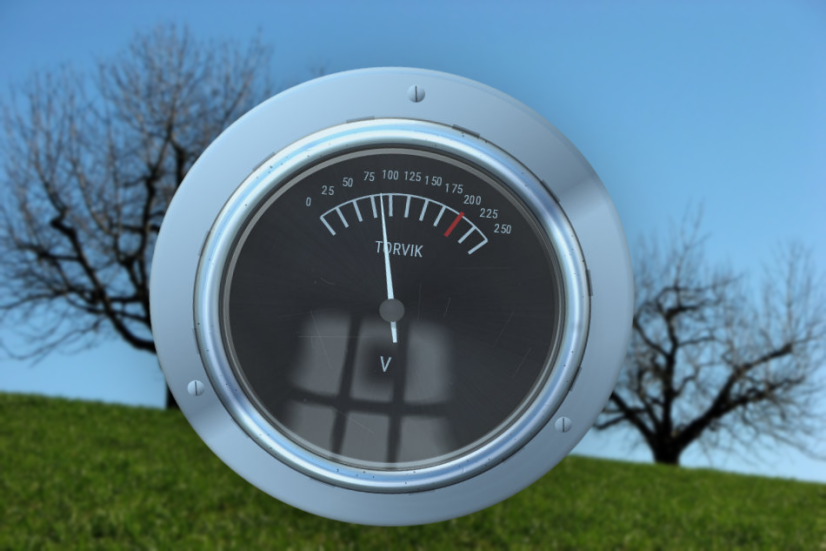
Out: value=87.5 unit=V
